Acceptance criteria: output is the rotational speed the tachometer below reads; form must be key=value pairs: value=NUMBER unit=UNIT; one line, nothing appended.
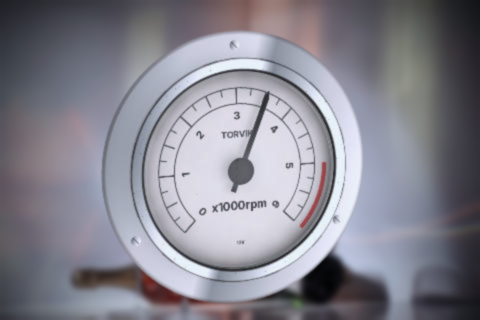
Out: value=3500 unit=rpm
